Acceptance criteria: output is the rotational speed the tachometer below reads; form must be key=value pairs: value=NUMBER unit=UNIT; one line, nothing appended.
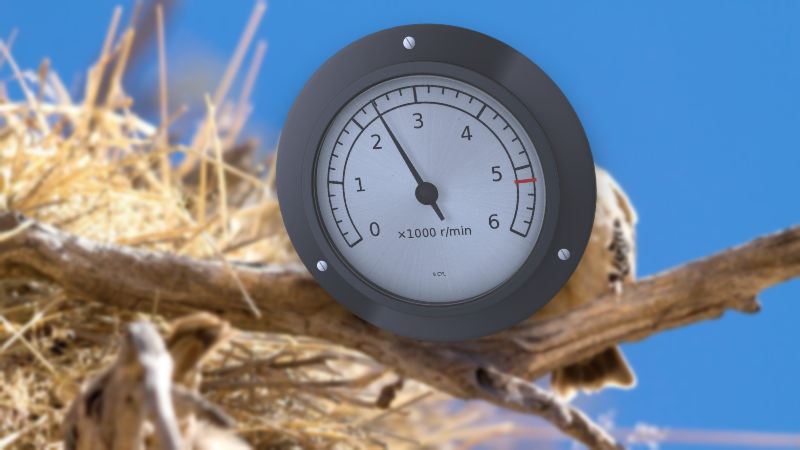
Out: value=2400 unit=rpm
